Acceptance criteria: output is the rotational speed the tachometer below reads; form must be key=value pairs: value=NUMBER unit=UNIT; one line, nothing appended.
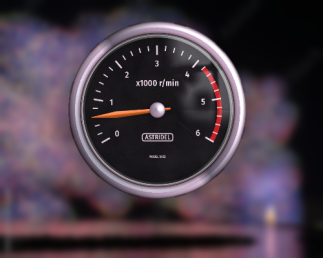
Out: value=600 unit=rpm
